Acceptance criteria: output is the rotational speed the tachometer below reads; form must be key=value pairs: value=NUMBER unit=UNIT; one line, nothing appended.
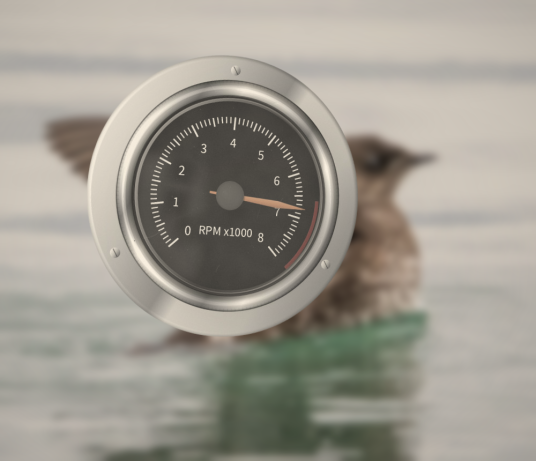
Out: value=6800 unit=rpm
